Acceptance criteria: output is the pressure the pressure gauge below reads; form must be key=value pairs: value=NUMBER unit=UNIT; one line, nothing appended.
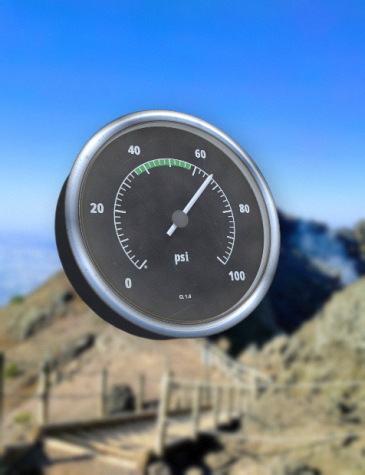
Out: value=66 unit=psi
